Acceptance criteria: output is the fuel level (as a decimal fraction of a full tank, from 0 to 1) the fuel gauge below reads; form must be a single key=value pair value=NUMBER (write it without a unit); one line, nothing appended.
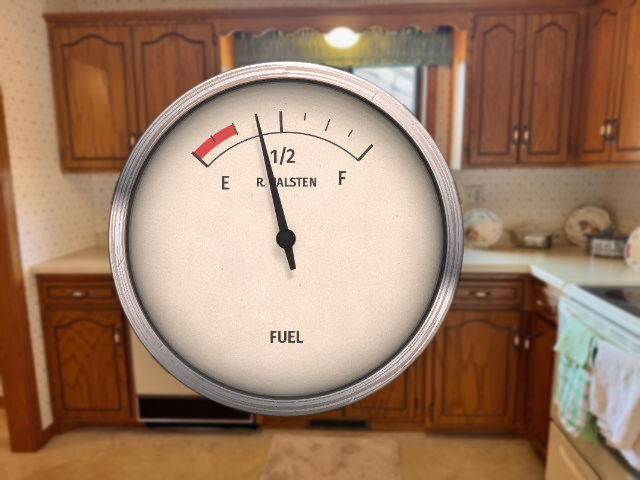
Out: value=0.375
